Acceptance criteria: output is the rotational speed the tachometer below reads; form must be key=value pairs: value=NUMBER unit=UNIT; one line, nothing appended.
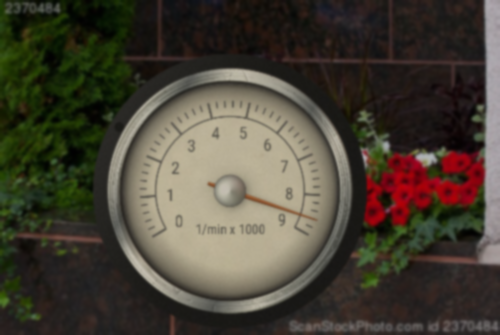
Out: value=8600 unit=rpm
